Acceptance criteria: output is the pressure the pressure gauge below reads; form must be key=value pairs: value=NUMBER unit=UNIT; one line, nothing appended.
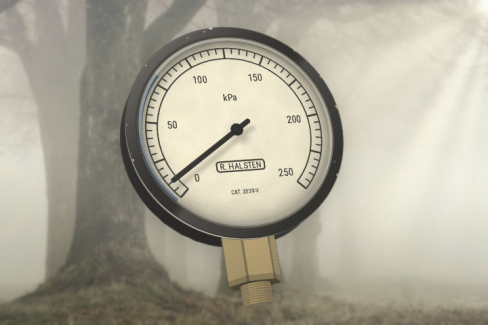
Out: value=10 unit=kPa
